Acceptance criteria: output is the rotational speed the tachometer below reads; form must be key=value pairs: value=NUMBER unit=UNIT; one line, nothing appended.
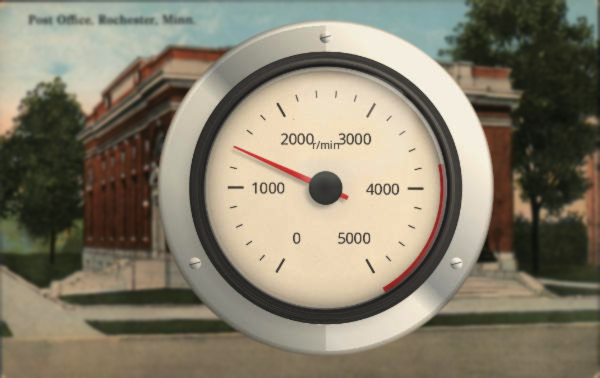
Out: value=1400 unit=rpm
